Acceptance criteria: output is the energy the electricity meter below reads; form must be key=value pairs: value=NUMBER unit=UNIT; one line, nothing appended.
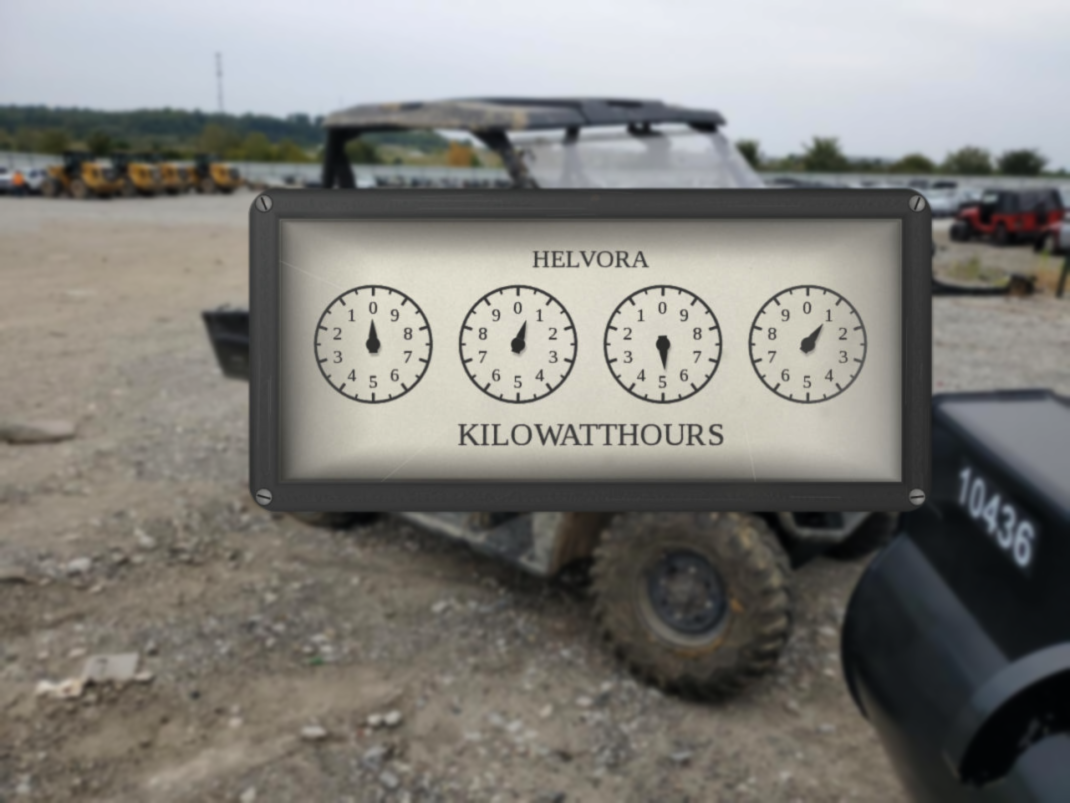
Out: value=51 unit=kWh
